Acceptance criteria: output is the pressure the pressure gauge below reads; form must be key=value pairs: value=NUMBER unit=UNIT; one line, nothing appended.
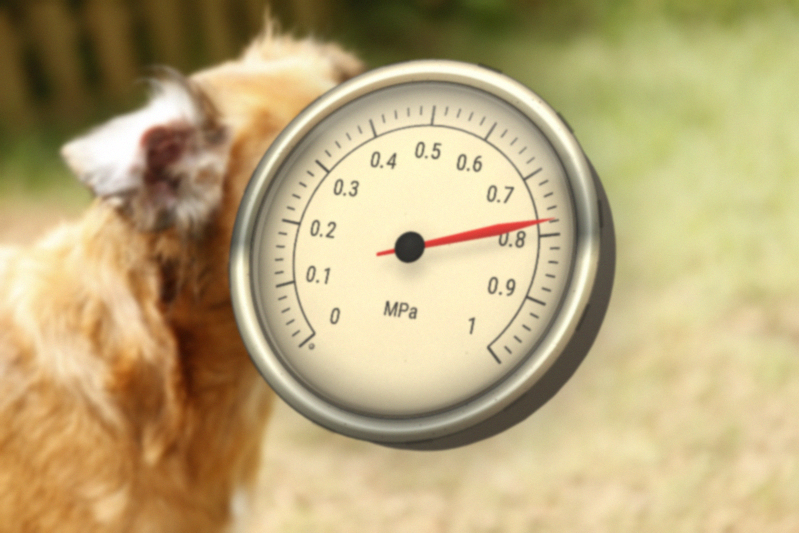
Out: value=0.78 unit=MPa
